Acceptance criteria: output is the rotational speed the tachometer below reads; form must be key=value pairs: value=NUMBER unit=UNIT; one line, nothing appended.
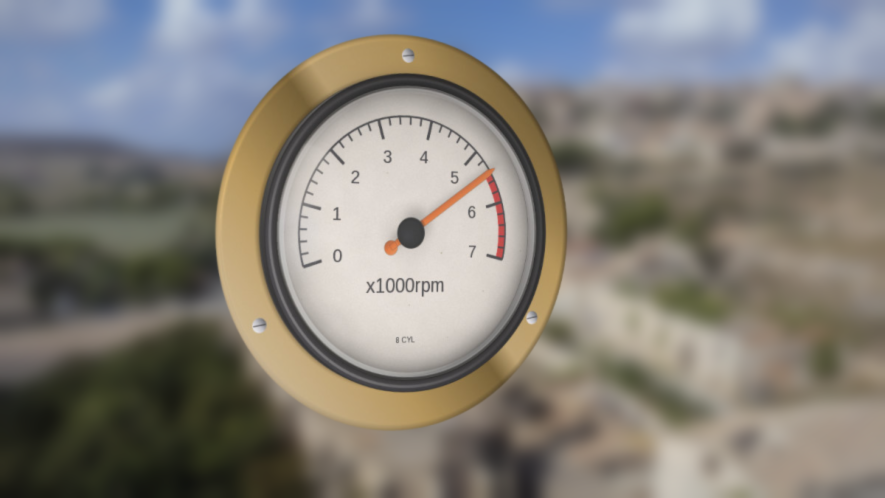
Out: value=5400 unit=rpm
